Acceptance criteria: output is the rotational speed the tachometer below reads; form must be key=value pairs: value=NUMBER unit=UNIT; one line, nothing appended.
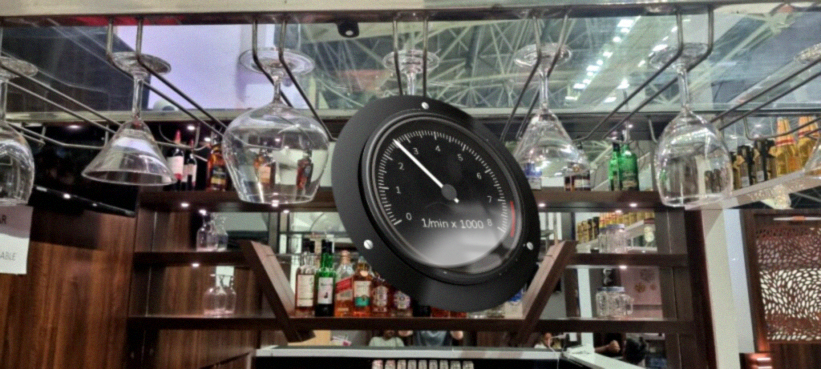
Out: value=2500 unit=rpm
